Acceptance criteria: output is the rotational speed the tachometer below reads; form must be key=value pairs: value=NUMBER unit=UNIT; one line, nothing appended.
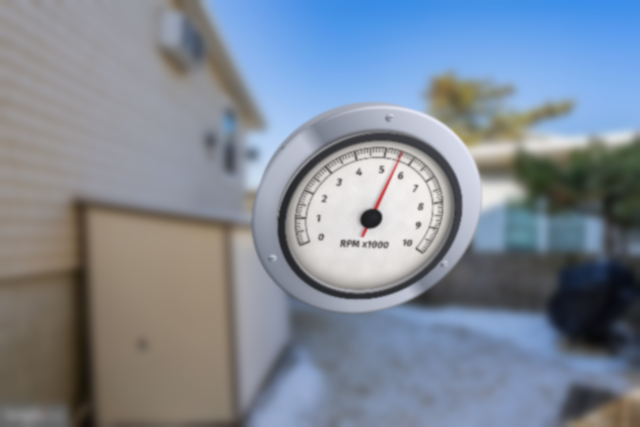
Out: value=5500 unit=rpm
